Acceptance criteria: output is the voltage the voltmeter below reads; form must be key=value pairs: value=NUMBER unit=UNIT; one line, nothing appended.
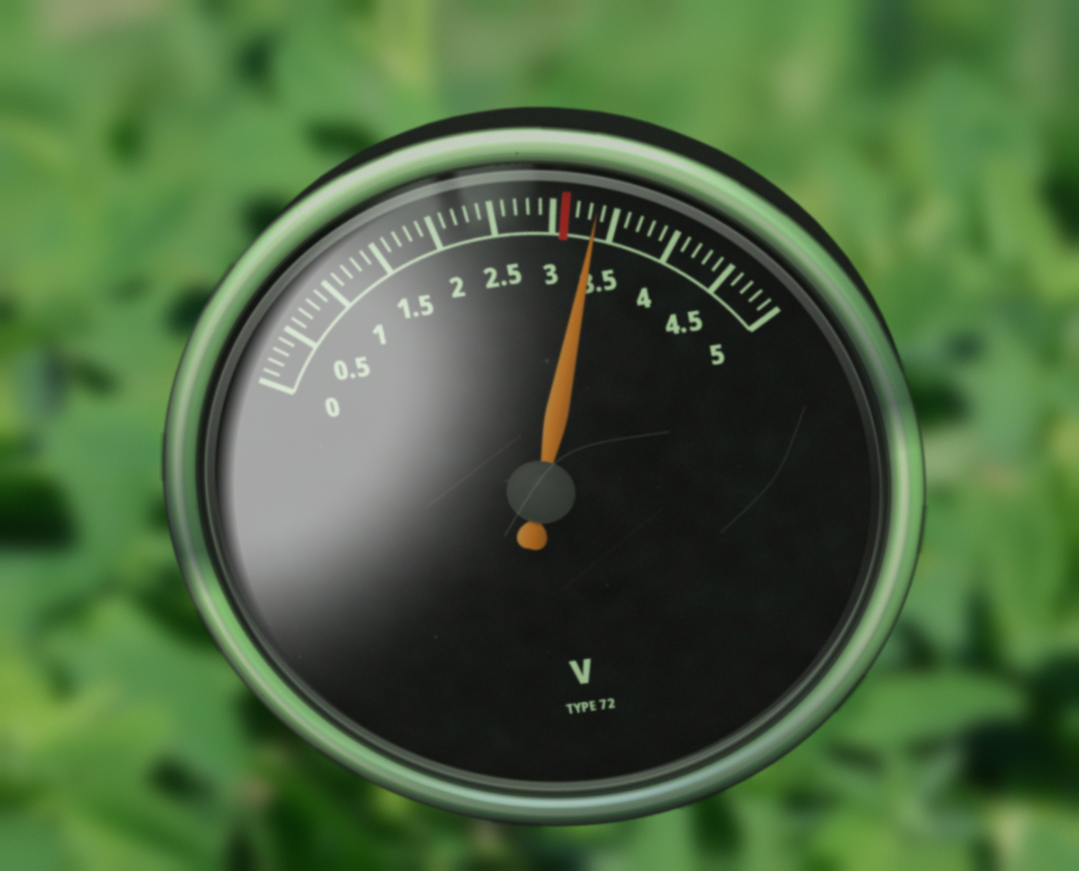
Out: value=3.35 unit=V
